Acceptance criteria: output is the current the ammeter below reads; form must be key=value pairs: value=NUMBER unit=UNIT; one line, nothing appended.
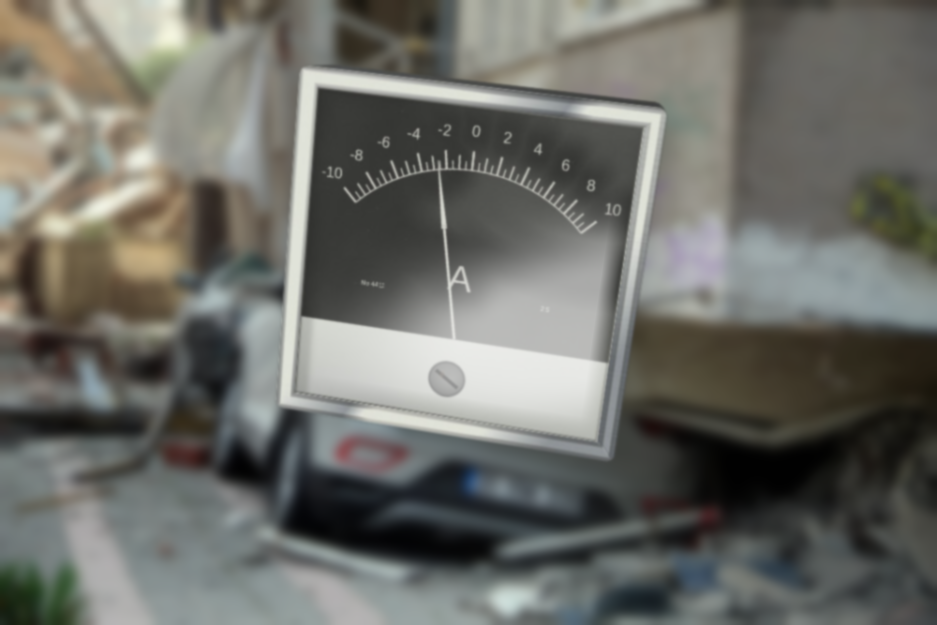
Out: value=-2.5 unit=A
